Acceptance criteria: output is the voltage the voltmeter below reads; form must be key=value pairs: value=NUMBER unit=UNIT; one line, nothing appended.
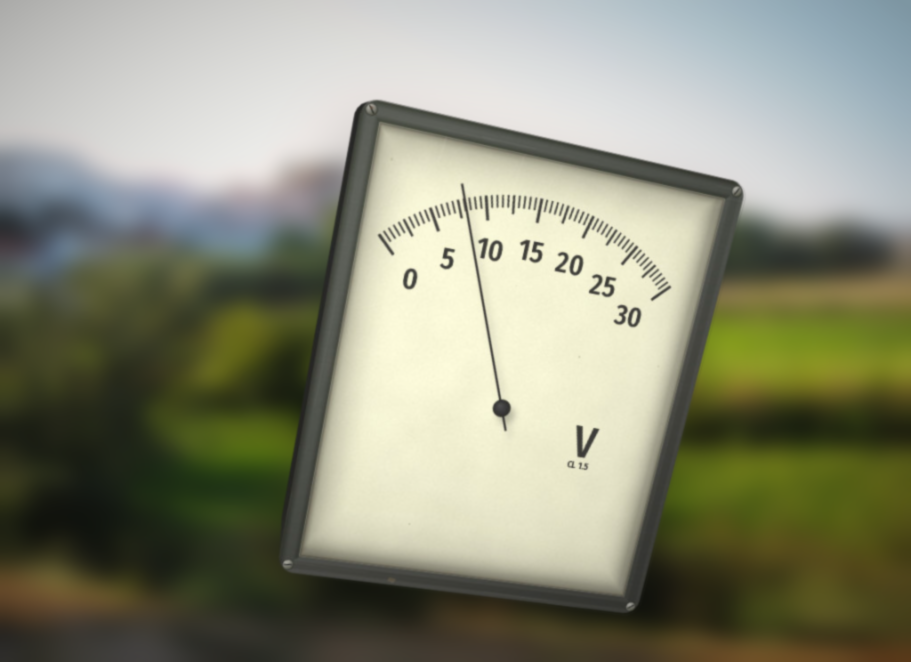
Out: value=8 unit=V
